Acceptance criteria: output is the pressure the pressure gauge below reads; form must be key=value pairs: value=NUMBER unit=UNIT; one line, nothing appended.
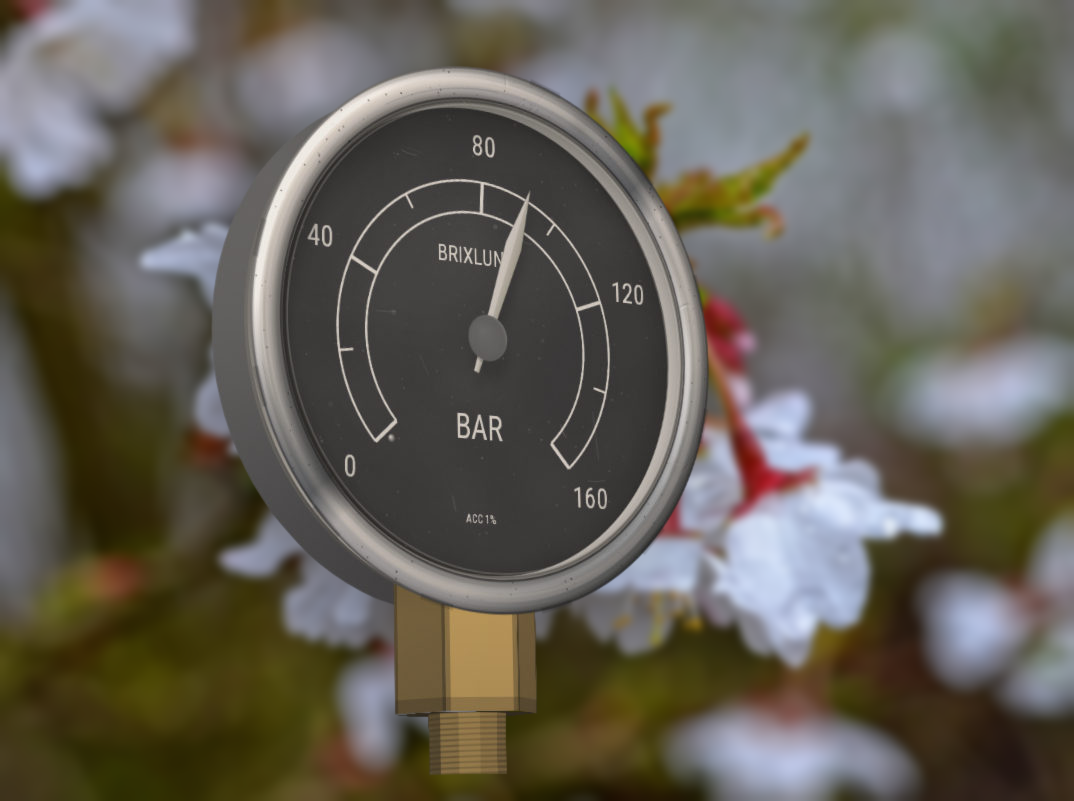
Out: value=90 unit=bar
